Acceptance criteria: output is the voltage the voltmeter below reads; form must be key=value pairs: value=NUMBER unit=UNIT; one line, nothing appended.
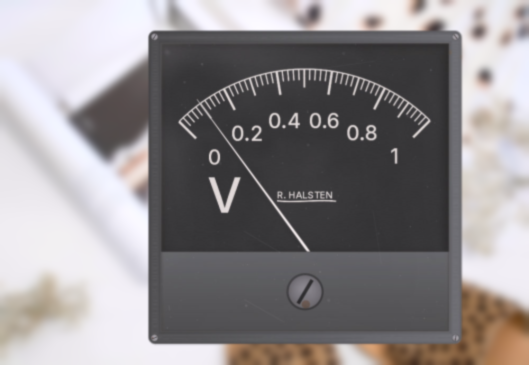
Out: value=0.1 unit=V
